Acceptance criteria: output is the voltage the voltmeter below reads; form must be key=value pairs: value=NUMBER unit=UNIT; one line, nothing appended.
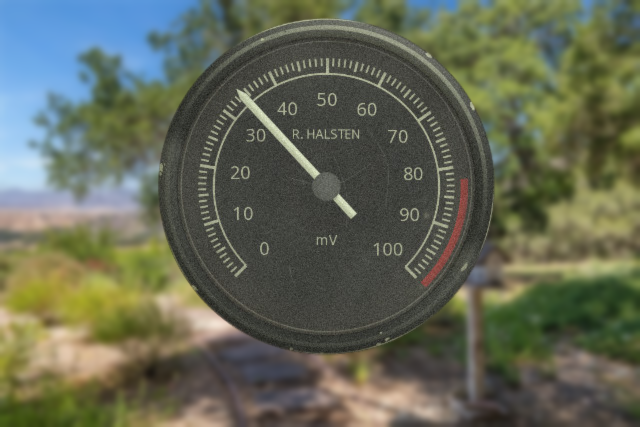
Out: value=34 unit=mV
